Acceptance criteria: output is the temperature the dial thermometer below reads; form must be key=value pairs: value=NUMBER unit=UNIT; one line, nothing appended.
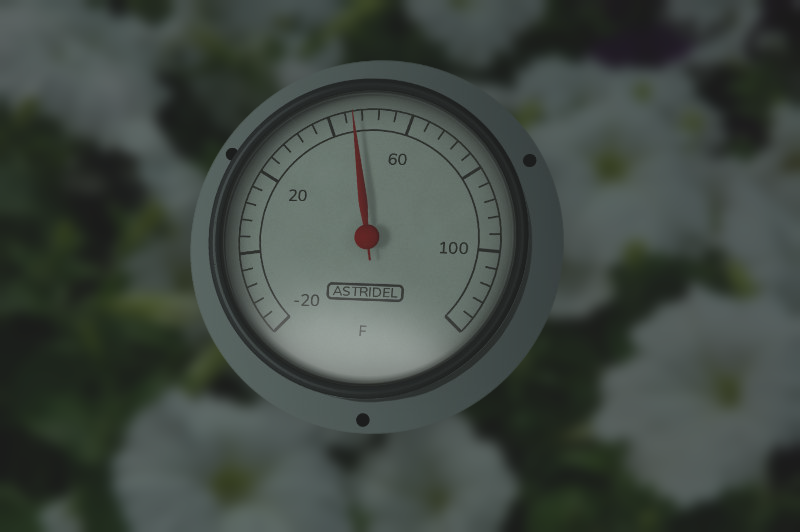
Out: value=46 unit=°F
